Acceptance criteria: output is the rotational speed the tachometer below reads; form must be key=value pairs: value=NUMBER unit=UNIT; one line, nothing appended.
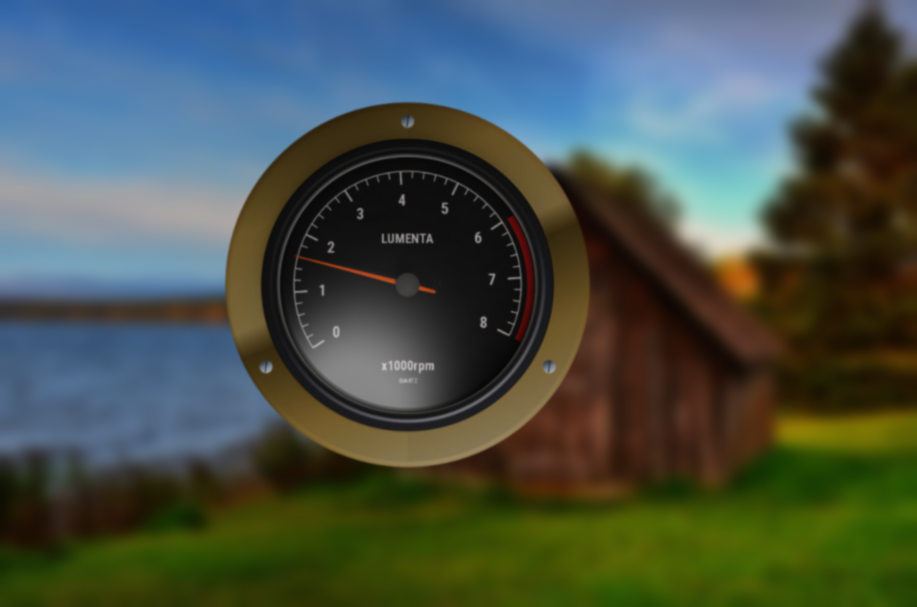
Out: value=1600 unit=rpm
